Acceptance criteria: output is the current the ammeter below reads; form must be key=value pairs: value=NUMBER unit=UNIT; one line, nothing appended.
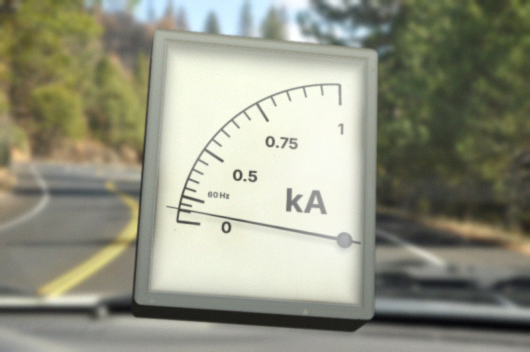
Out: value=0.15 unit=kA
